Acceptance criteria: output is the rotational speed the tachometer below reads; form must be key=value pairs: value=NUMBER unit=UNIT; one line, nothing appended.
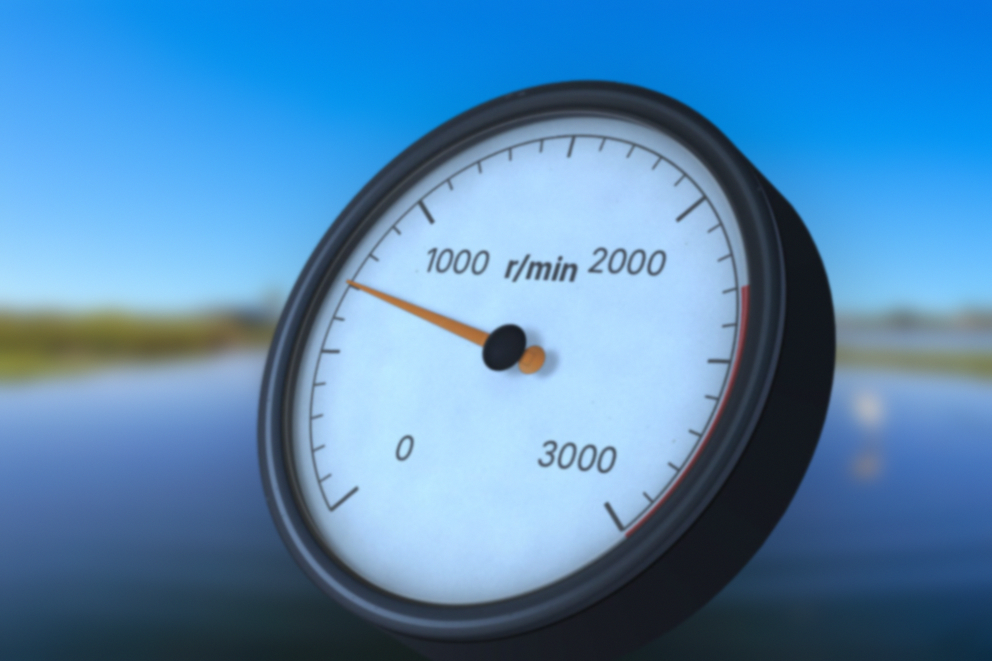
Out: value=700 unit=rpm
